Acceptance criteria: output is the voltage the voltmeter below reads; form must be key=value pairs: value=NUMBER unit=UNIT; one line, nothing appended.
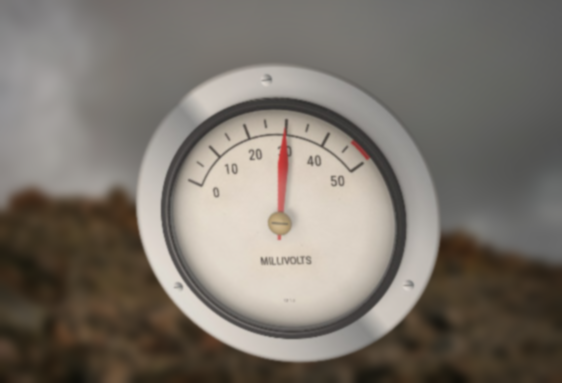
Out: value=30 unit=mV
